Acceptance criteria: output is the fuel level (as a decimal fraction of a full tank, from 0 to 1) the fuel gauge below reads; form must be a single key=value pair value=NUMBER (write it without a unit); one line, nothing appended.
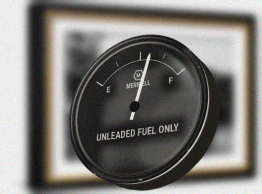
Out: value=0.625
